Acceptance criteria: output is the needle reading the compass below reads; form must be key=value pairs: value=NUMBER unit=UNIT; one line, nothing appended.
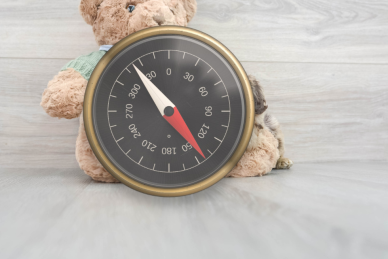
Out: value=142.5 unit=°
